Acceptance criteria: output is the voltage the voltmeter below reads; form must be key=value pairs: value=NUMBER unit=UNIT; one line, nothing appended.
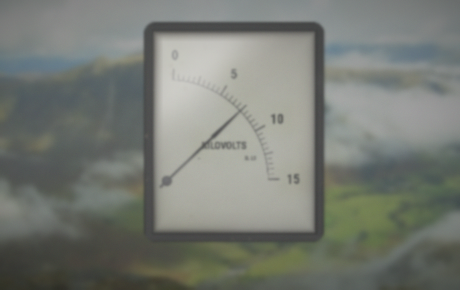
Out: value=7.5 unit=kV
